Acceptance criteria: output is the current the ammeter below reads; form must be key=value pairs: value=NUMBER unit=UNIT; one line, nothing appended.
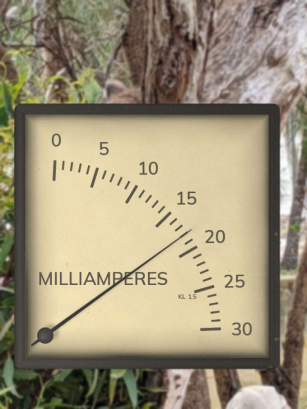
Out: value=18 unit=mA
